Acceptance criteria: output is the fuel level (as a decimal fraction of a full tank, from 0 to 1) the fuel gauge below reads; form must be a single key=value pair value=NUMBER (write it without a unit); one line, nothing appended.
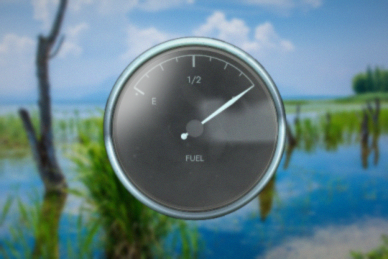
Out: value=1
